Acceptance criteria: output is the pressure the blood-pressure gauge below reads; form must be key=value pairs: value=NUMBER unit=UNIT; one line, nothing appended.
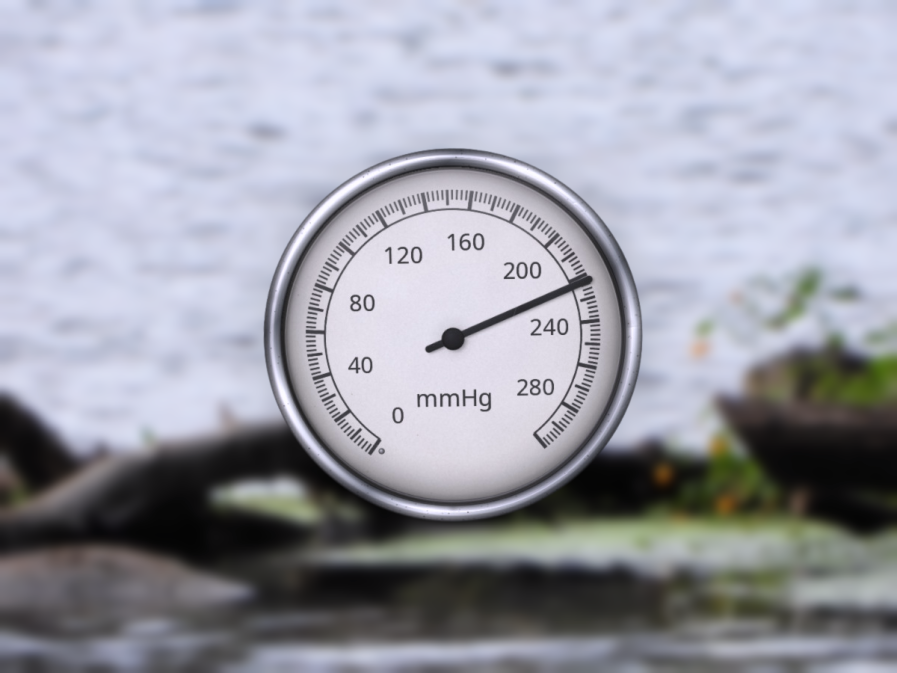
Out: value=222 unit=mmHg
